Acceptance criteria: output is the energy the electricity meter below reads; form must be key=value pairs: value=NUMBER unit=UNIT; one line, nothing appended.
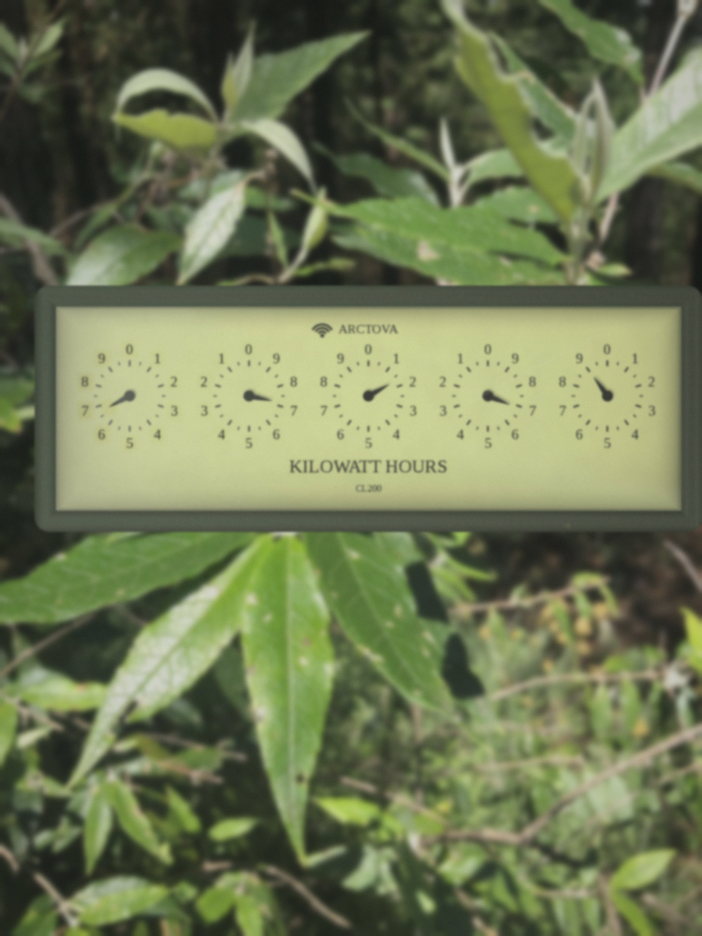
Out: value=67169 unit=kWh
